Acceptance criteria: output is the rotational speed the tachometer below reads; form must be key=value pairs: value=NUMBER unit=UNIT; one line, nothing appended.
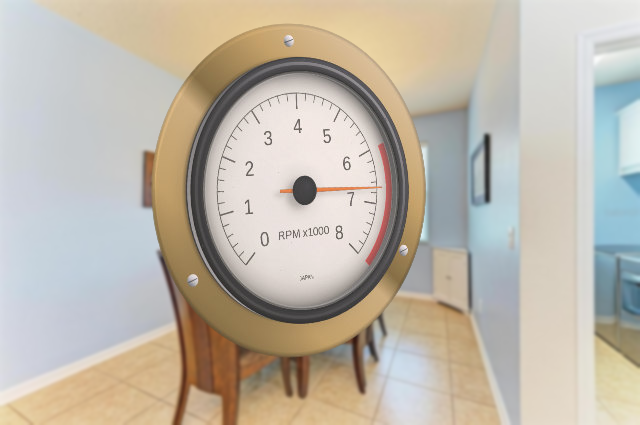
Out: value=6700 unit=rpm
